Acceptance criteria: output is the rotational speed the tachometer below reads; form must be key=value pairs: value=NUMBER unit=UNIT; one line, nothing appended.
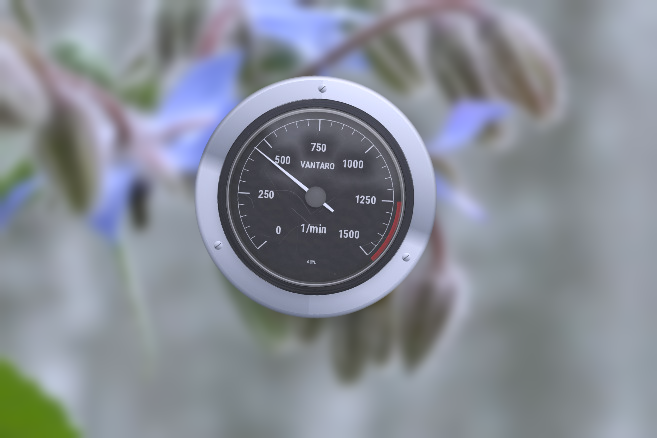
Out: value=450 unit=rpm
